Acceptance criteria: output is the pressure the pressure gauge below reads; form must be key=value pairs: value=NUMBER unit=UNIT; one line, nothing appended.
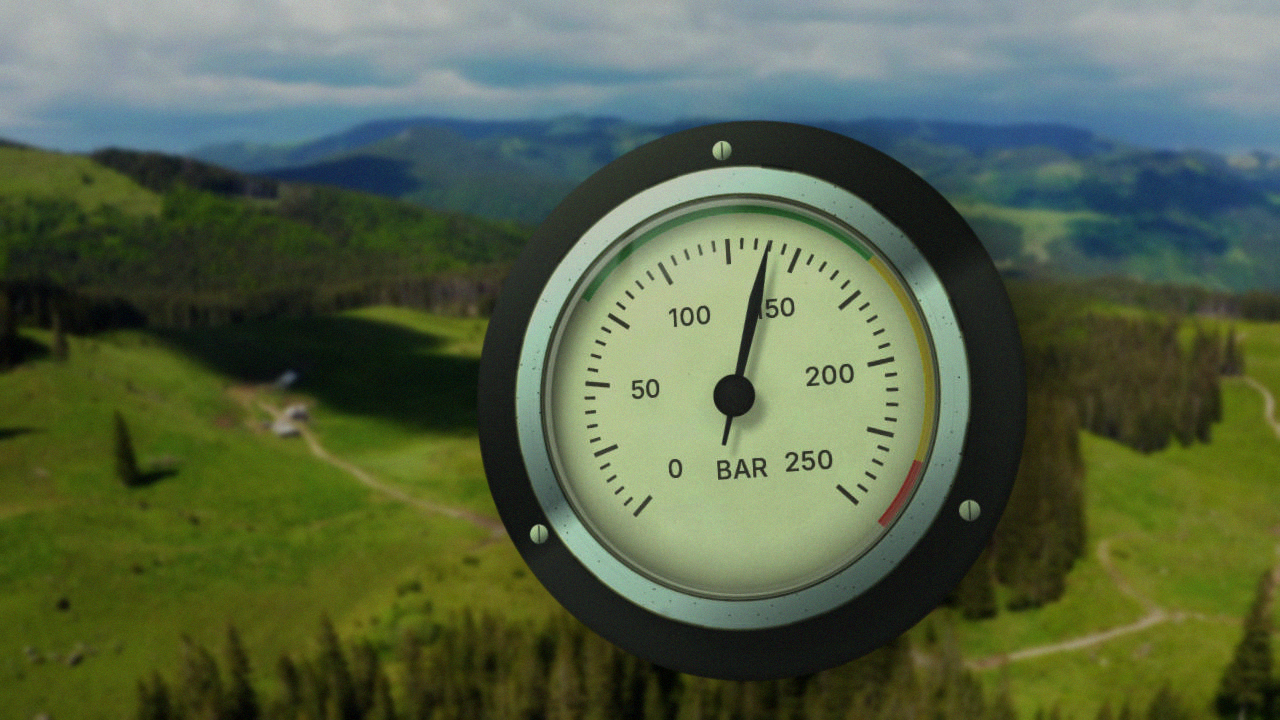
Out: value=140 unit=bar
